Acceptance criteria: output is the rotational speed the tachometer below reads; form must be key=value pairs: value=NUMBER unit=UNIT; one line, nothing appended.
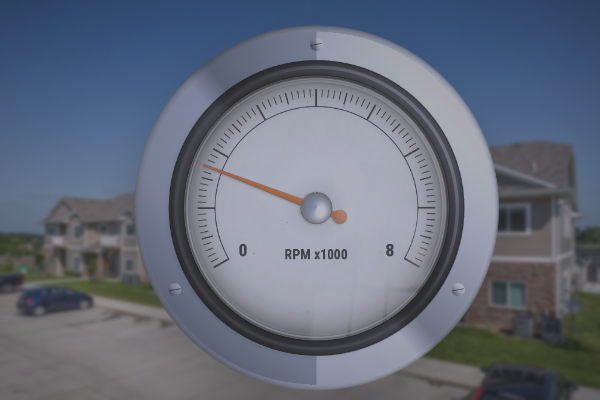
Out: value=1700 unit=rpm
